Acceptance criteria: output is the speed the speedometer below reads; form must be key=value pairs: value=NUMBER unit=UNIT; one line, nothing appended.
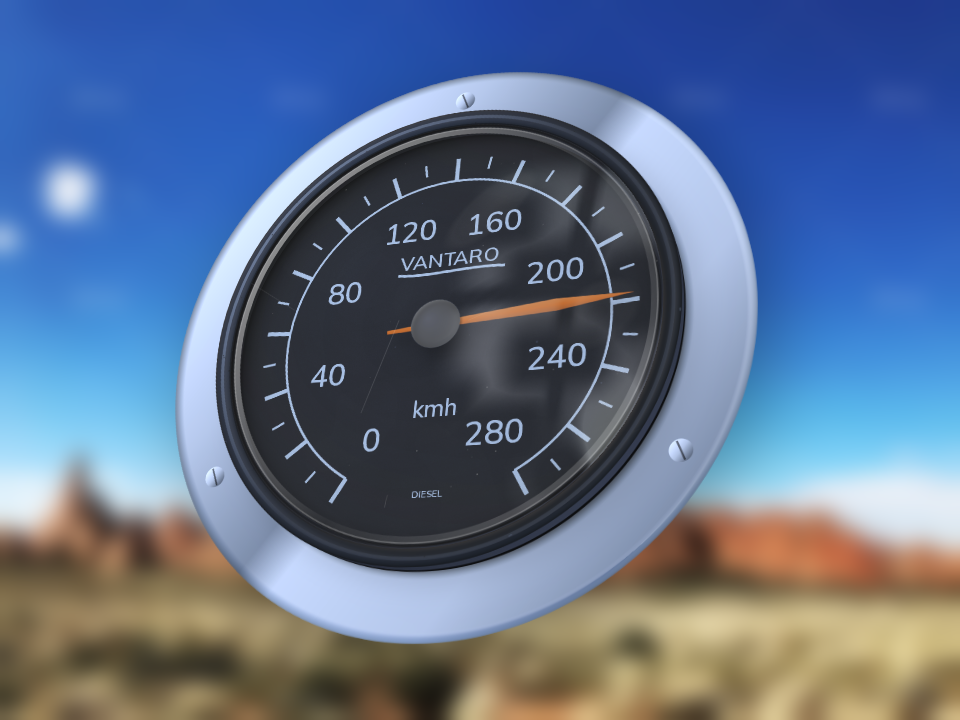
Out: value=220 unit=km/h
